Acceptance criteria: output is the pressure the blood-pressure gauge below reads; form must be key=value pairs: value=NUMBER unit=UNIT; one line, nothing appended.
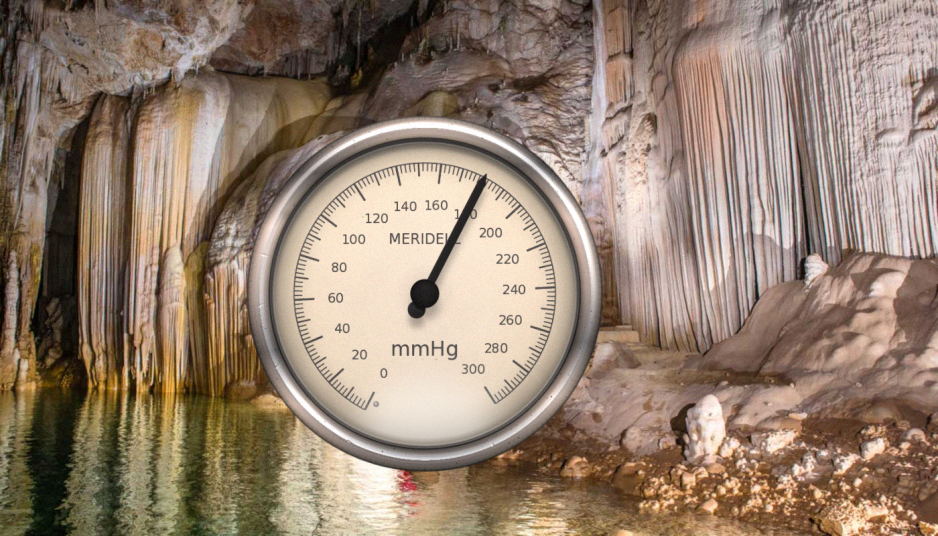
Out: value=180 unit=mmHg
